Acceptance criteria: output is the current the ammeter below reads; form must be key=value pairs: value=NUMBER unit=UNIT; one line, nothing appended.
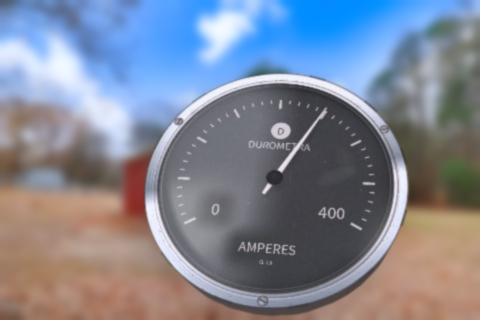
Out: value=250 unit=A
